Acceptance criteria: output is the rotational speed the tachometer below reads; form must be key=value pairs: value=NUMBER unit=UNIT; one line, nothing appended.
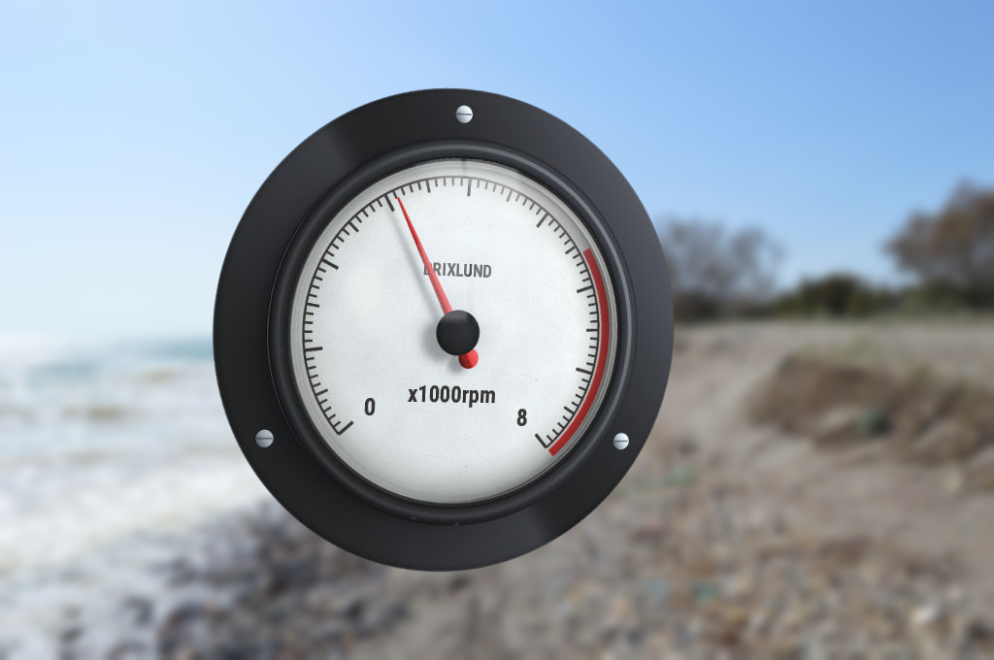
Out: value=3100 unit=rpm
